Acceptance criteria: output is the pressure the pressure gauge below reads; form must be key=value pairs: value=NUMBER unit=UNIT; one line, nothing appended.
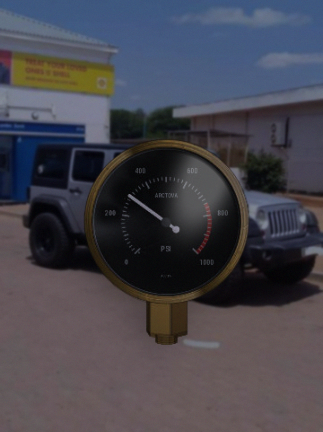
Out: value=300 unit=psi
